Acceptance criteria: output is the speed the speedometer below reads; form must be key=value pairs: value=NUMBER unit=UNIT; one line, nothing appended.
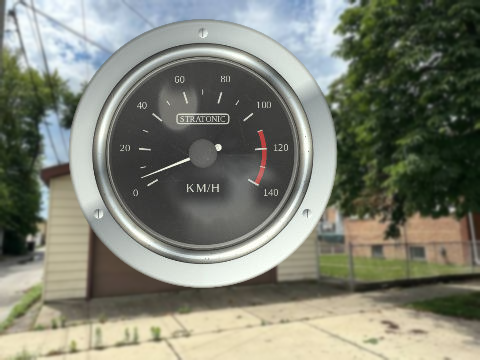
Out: value=5 unit=km/h
